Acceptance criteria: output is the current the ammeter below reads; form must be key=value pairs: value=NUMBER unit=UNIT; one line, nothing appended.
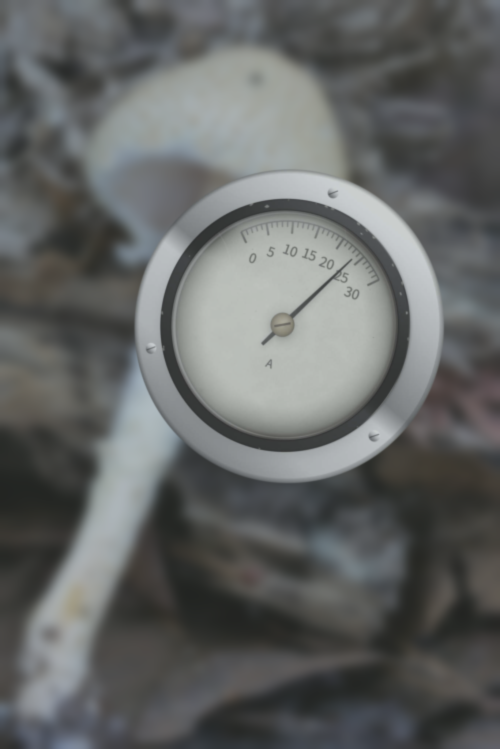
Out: value=24 unit=A
